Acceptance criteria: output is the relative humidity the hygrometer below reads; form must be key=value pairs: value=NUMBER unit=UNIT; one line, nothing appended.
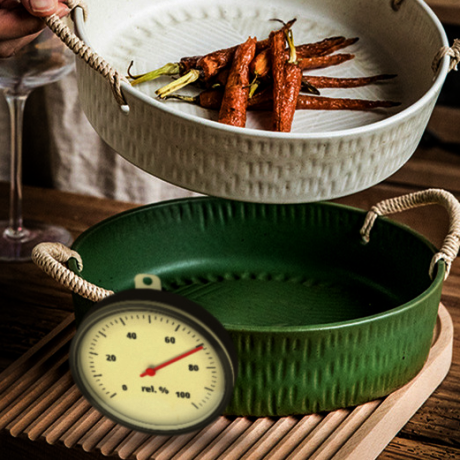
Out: value=70 unit=%
